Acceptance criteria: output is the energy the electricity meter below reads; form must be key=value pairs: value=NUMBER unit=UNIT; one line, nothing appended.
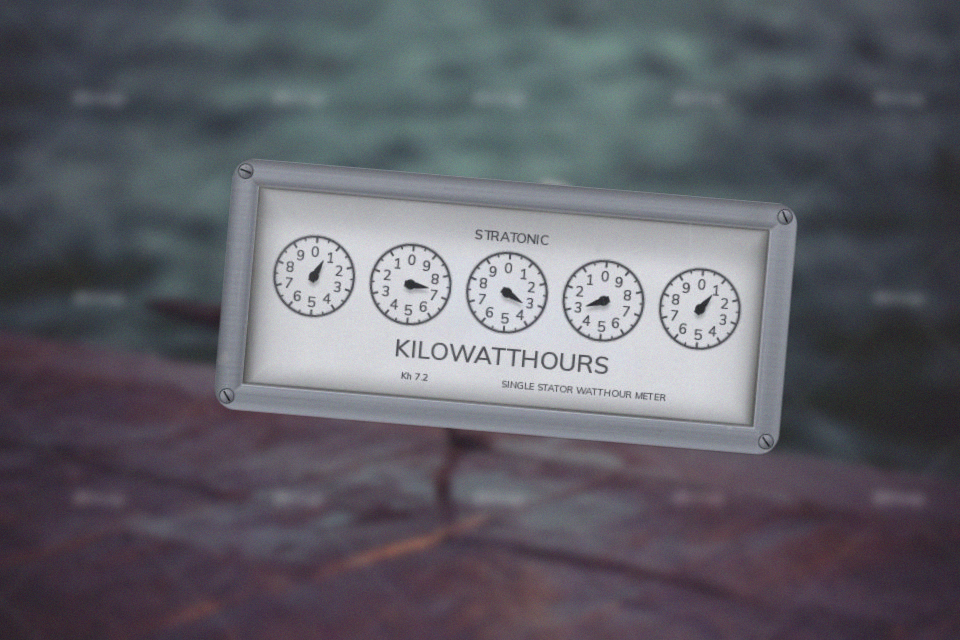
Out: value=7331 unit=kWh
